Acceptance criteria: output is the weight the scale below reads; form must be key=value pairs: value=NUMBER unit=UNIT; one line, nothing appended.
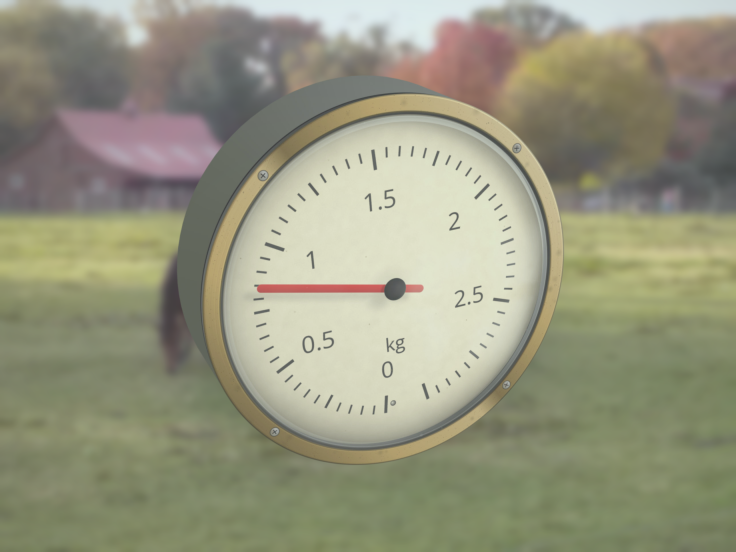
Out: value=0.85 unit=kg
